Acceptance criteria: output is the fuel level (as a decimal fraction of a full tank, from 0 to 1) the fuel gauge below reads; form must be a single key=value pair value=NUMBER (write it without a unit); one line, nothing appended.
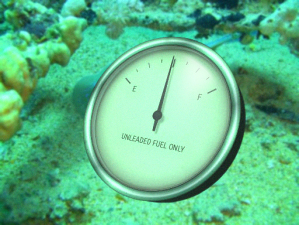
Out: value=0.5
